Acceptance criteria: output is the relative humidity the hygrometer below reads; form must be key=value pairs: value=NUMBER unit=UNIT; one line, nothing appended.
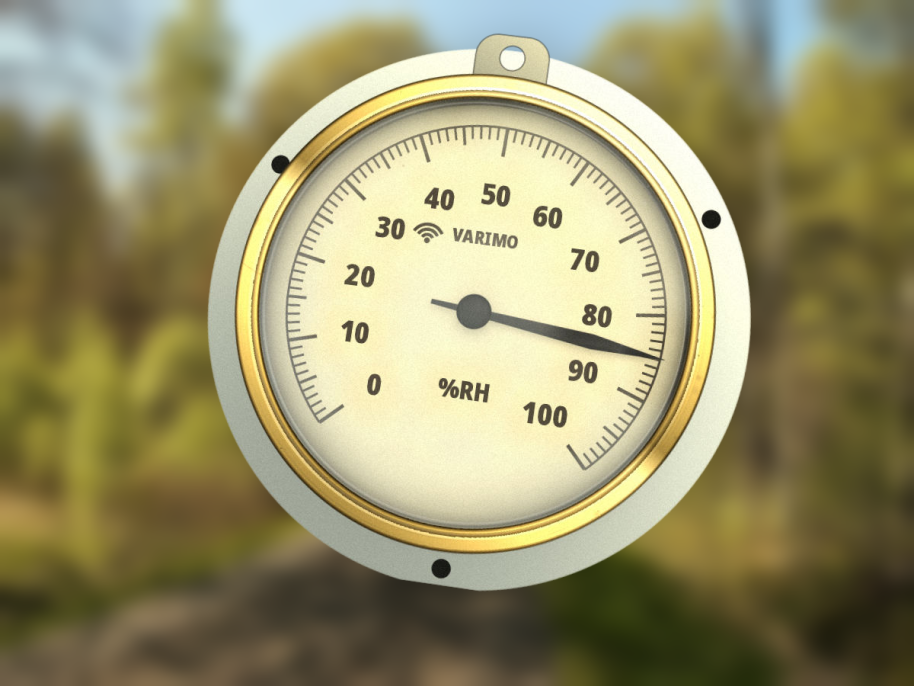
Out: value=85 unit=%
